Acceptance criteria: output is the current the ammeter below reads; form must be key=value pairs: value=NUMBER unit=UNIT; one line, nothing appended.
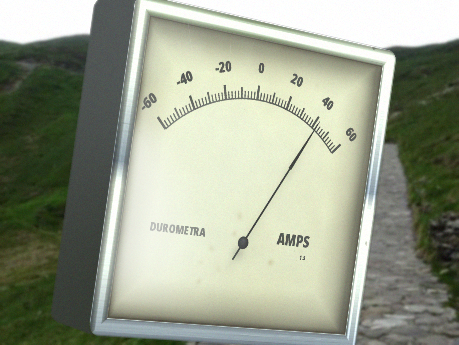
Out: value=40 unit=A
